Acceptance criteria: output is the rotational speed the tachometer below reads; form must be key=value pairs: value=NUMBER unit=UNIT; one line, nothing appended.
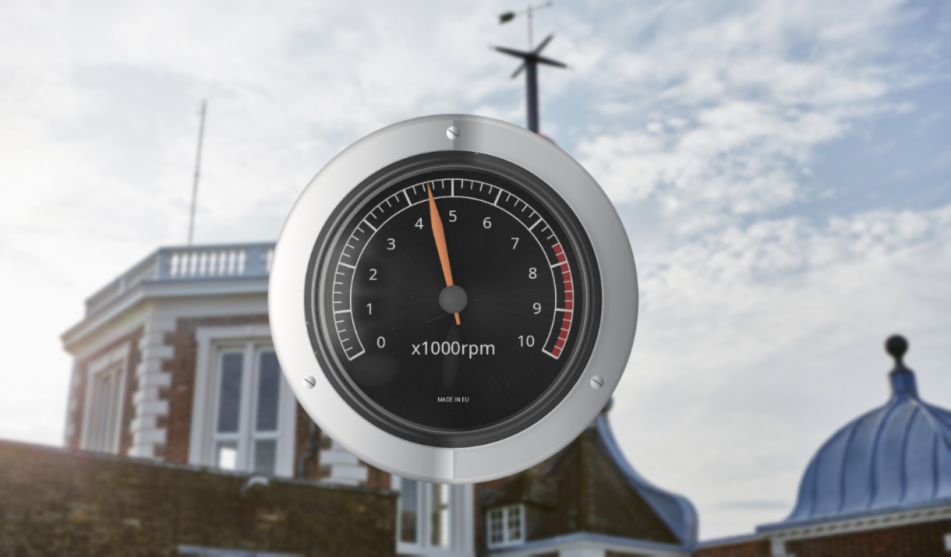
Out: value=4500 unit=rpm
